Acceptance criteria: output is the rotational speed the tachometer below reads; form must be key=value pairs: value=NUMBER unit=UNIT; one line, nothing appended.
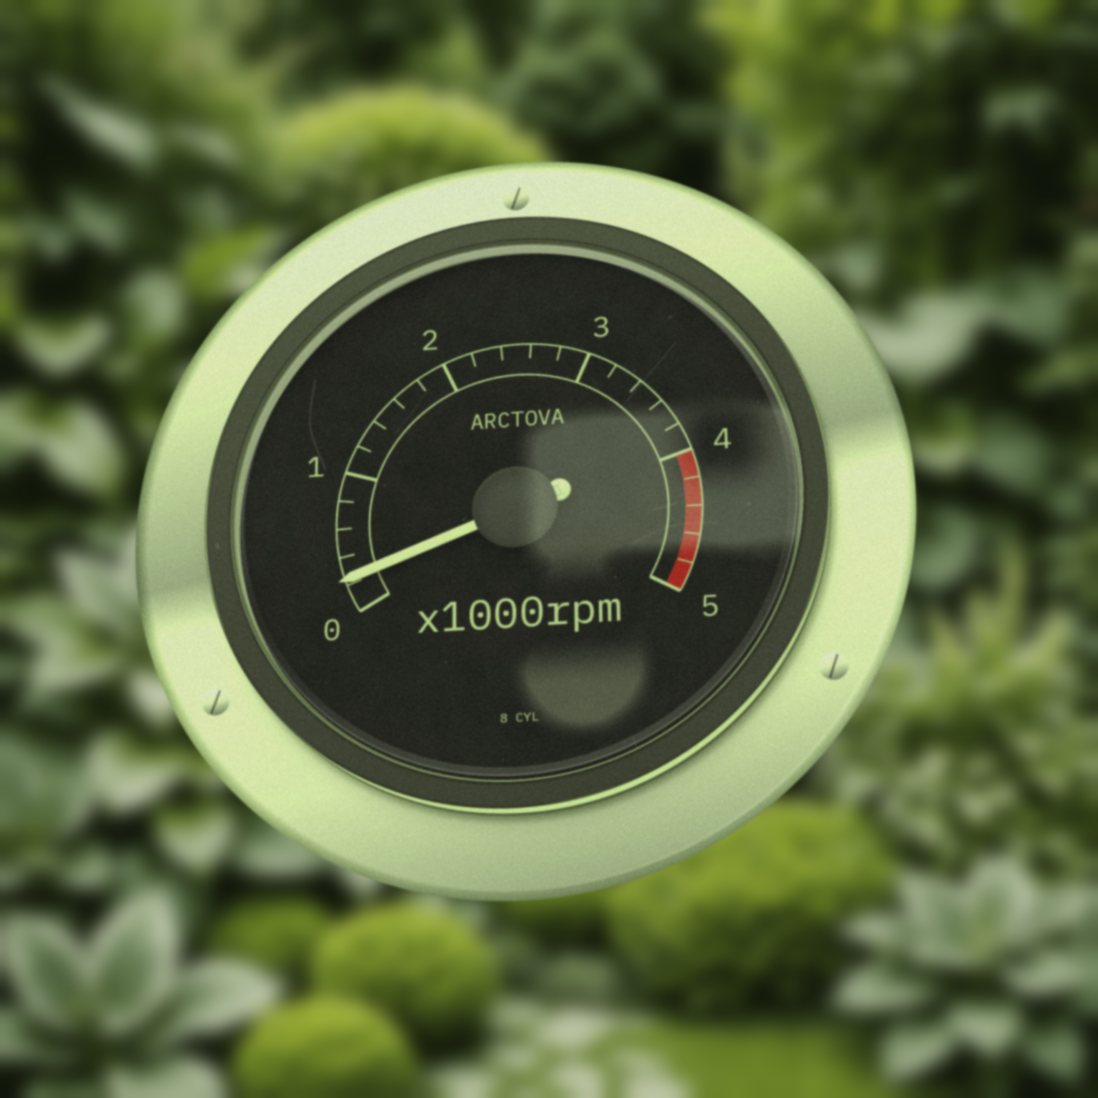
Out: value=200 unit=rpm
